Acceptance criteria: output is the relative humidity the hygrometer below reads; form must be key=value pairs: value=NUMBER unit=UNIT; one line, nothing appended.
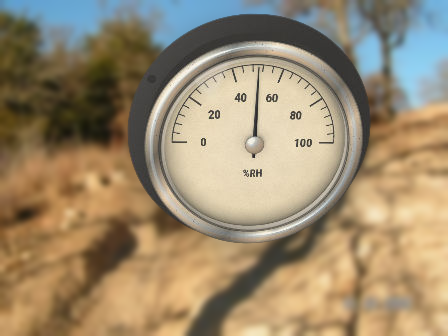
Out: value=50 unit=%
